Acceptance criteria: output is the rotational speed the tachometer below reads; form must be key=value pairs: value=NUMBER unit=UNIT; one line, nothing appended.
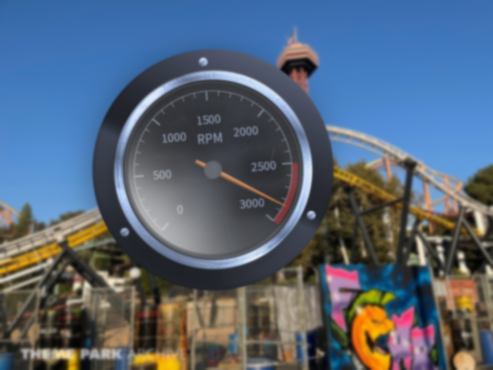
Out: value=2850 unit=rpm
